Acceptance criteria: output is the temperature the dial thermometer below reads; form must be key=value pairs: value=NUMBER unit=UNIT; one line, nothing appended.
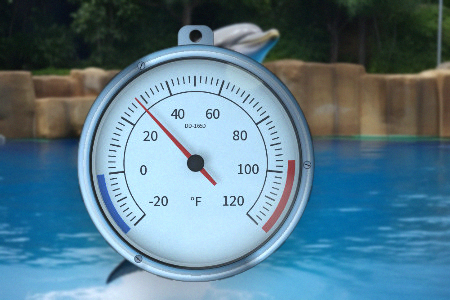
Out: value=28 unit=°F
